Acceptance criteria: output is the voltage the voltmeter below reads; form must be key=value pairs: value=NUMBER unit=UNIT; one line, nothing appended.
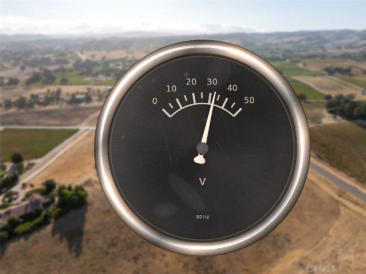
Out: value=32.5 unit=V
